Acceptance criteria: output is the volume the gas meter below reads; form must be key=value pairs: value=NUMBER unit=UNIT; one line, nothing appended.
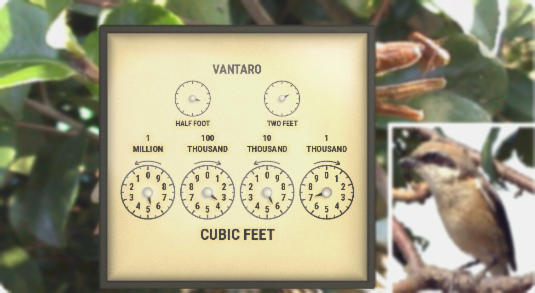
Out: value=535700 unit=ft³
